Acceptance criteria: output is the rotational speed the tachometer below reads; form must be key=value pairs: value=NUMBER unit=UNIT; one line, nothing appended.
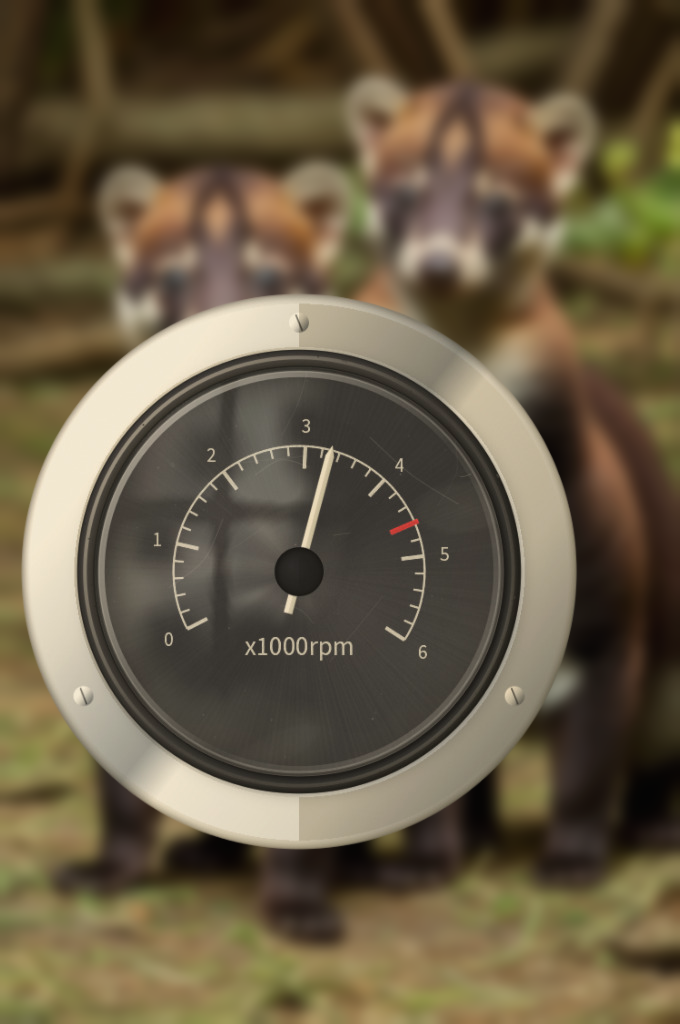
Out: value=3300 unit=rpm
